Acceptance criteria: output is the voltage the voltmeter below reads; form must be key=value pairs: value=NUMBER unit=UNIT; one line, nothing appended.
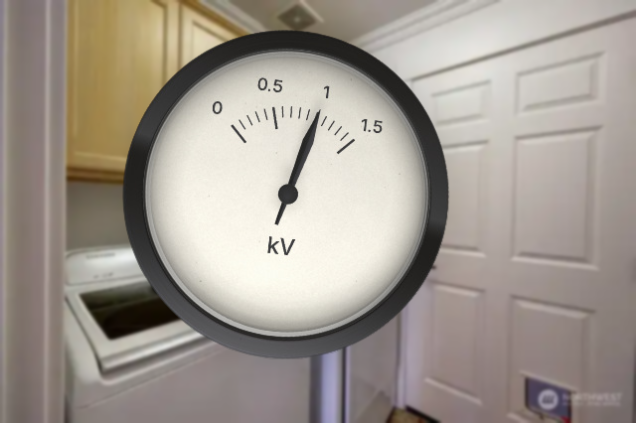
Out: value=1 unit=kV
